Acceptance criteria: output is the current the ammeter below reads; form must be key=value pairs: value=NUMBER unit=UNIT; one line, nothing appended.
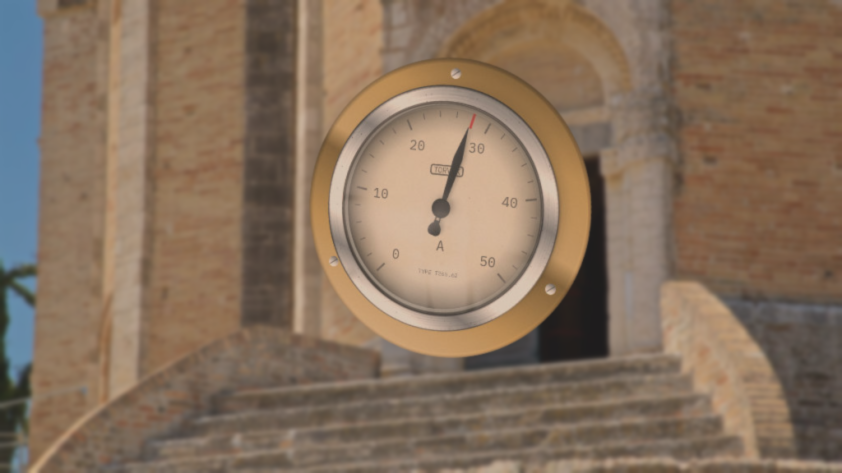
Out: value=28 unit=A
